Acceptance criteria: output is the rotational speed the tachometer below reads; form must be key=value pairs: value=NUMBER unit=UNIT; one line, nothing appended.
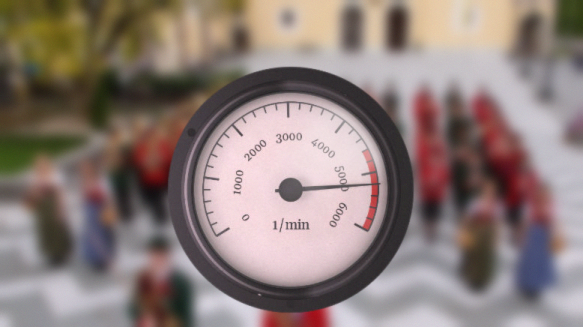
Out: value=5200 unit=rpm
